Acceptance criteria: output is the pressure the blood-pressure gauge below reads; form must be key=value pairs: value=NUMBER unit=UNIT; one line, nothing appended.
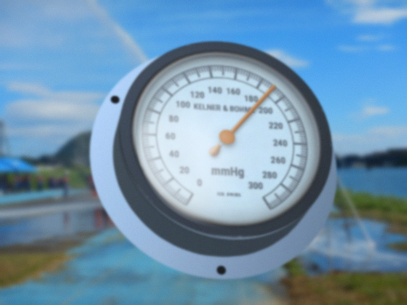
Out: value=190 unit=mmHg
